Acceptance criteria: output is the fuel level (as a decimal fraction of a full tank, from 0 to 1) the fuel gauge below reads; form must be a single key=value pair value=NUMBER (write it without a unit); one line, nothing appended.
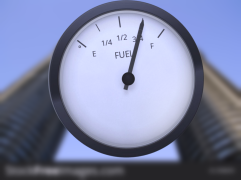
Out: value=0.75
